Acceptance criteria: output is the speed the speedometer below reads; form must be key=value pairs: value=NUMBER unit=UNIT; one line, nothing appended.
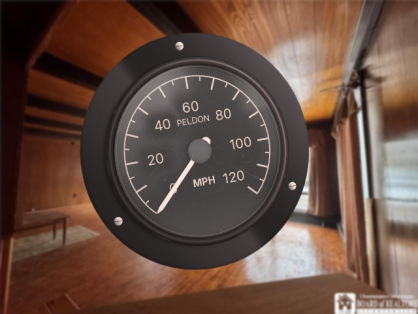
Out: value=0 unit=mph
